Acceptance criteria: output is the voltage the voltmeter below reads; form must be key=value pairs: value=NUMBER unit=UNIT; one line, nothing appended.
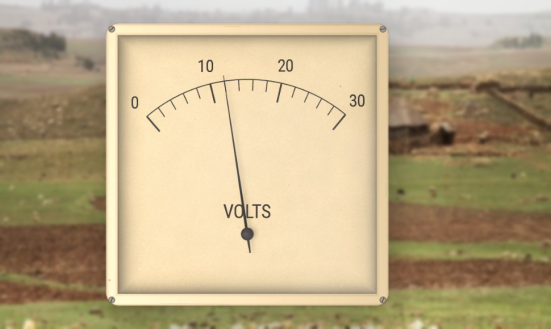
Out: value=12 unit=V
